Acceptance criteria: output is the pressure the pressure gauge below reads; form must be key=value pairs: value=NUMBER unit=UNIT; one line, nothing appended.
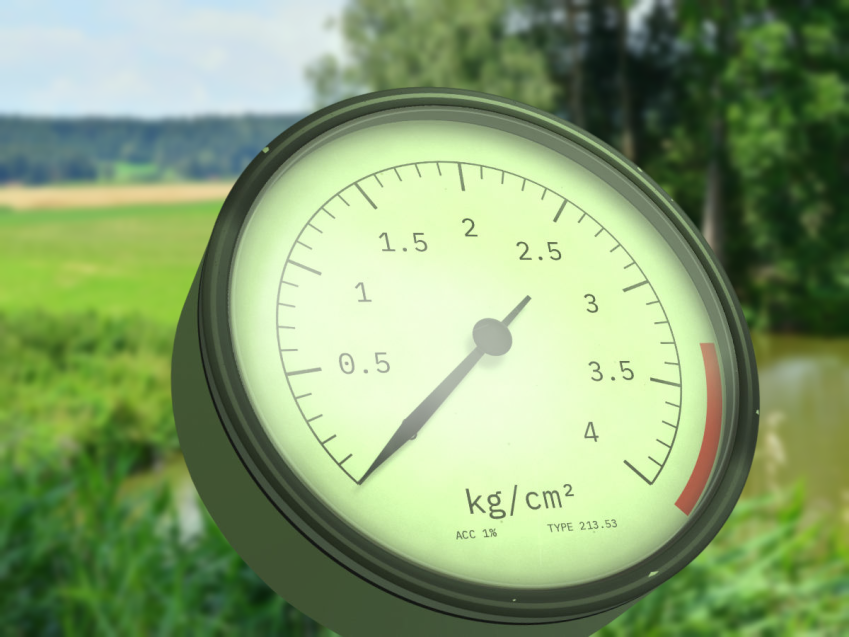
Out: value=0 unit=kg/cm²
